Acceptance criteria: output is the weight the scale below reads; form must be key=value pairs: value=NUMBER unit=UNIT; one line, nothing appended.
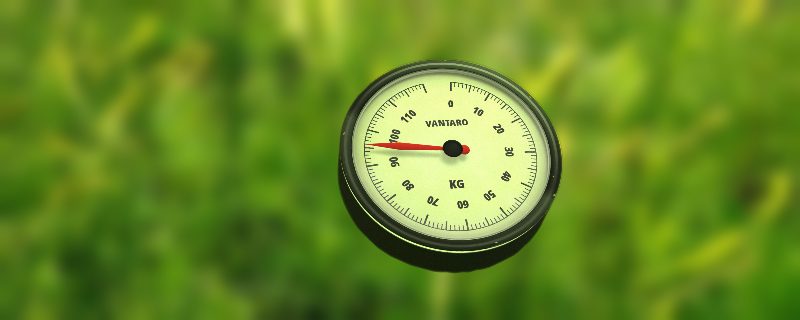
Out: value=95 unit=kg
